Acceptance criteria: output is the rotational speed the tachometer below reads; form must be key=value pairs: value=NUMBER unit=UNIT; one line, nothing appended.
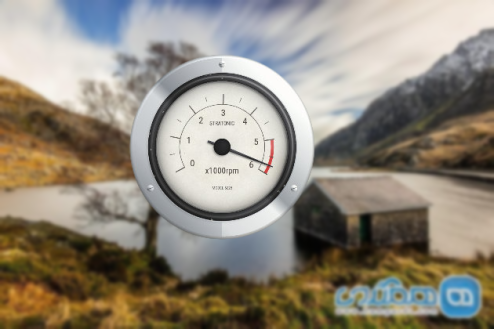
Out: value=5750 unit=rpm
